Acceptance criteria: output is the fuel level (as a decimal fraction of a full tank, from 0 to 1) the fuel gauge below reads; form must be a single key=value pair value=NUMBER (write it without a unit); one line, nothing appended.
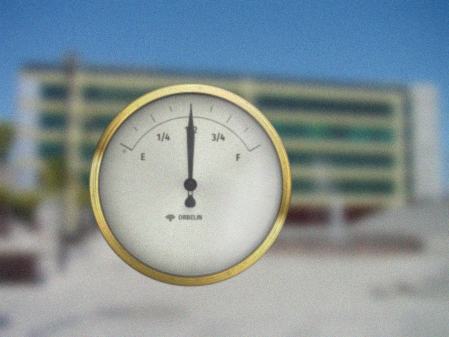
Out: value=0.5
